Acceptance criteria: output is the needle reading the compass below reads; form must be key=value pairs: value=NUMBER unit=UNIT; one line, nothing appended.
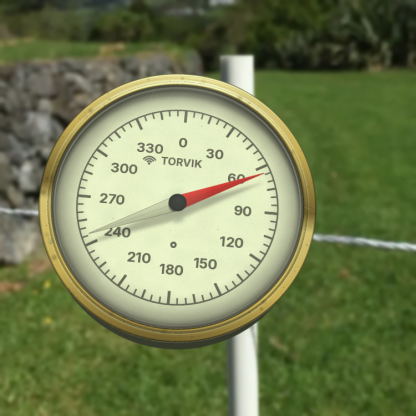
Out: value=65 unit=°
